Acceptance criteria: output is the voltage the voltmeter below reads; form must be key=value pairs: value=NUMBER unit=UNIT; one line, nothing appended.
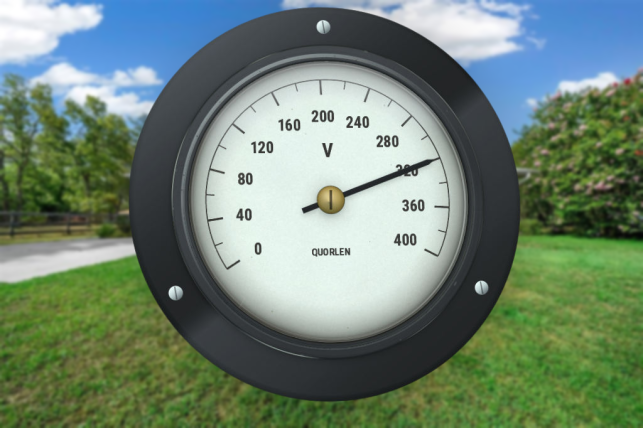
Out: value=320 unit=V
